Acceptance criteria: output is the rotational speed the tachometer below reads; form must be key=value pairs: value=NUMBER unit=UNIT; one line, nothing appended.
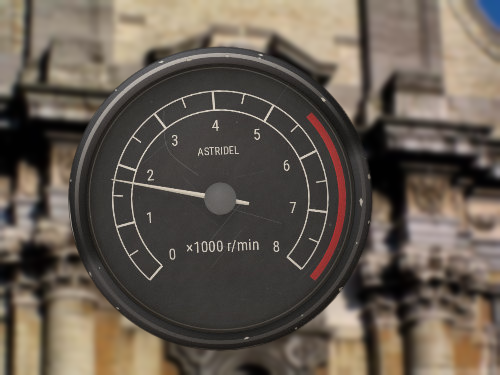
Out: value=1750 unit=rpm
